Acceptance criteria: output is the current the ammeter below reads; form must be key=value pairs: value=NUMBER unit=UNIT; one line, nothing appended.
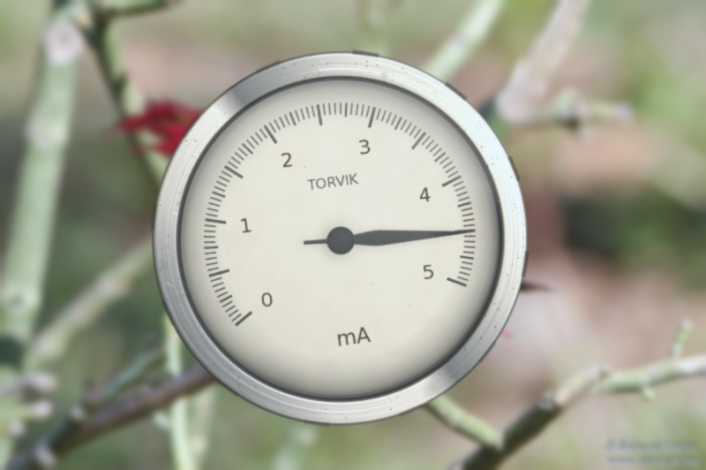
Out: value=4.5 unit=mA
